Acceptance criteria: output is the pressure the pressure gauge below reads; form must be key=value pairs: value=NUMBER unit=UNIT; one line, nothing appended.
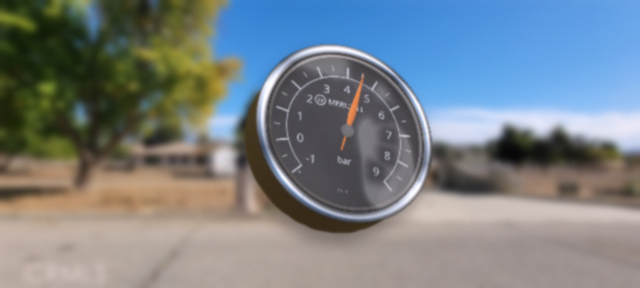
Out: value=4.5 unit=bar
